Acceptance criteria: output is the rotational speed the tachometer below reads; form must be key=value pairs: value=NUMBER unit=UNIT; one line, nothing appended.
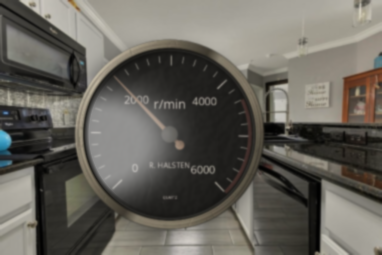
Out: value=2000 unit=rpm
